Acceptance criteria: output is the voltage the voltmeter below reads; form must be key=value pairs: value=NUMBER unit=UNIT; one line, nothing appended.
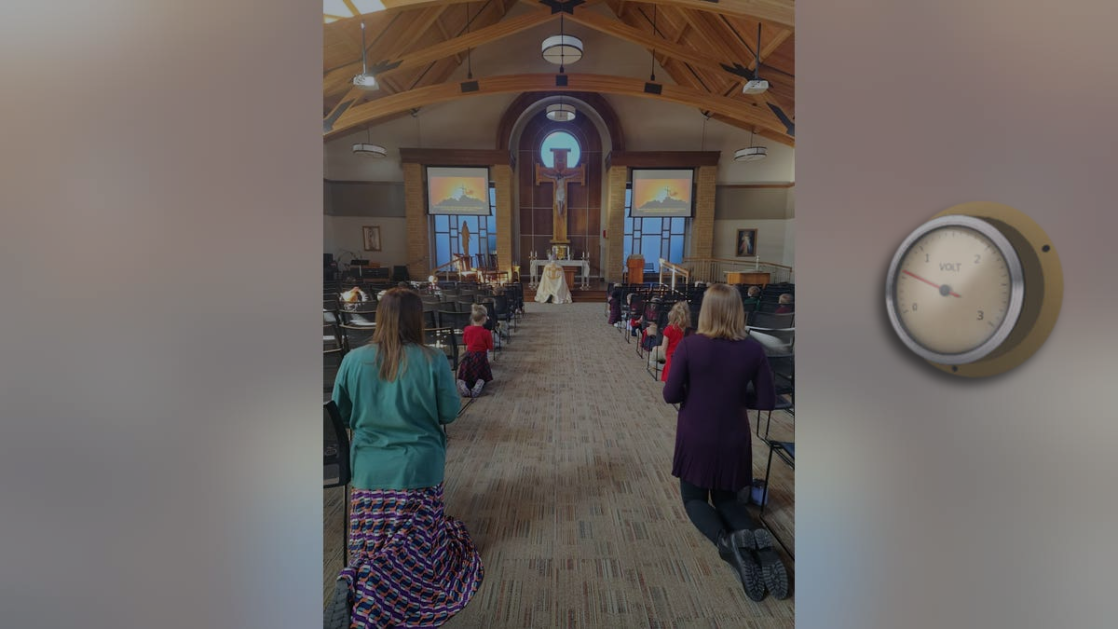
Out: value=0.6 unit=V
